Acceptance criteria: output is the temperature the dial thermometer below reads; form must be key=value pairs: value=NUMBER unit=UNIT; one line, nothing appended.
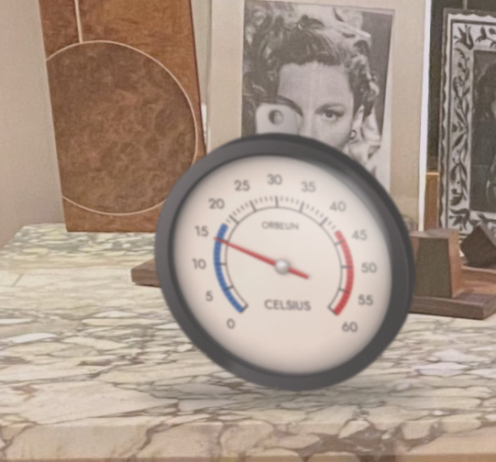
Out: value=15 unit=°C
